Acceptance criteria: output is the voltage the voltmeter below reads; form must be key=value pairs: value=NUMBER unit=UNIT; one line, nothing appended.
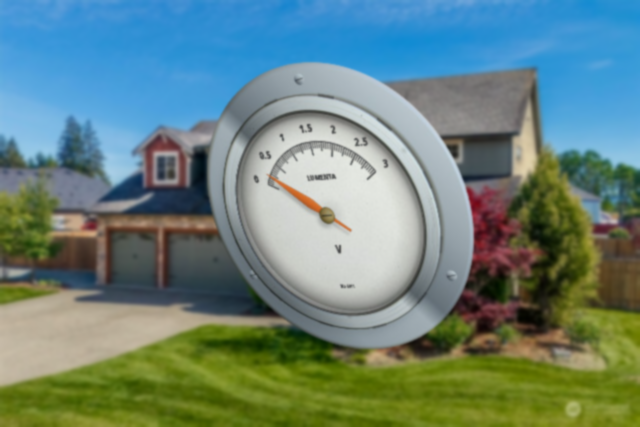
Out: value=0.25 unit=V
